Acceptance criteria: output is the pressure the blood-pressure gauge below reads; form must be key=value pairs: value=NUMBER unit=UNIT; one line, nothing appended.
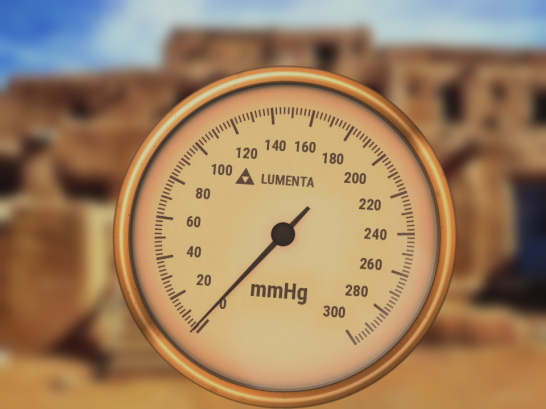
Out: value=2 unit=mmHg
